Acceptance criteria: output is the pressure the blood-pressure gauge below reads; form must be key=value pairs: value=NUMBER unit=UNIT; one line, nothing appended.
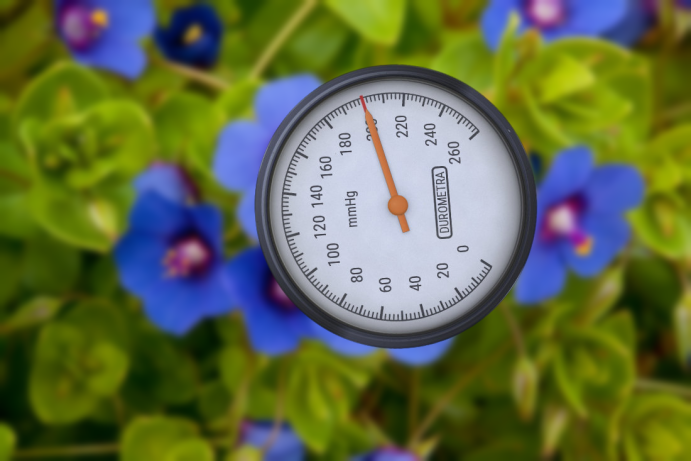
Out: value=200 unit=mmHg
